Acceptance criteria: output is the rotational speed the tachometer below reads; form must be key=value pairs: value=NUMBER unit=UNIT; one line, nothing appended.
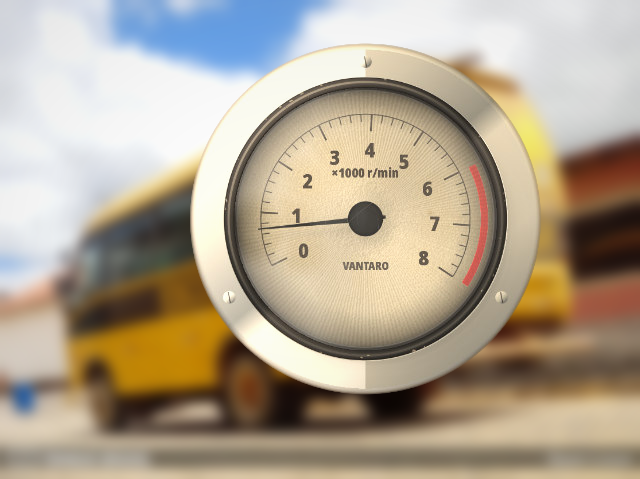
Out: value=700 unit=rpm
